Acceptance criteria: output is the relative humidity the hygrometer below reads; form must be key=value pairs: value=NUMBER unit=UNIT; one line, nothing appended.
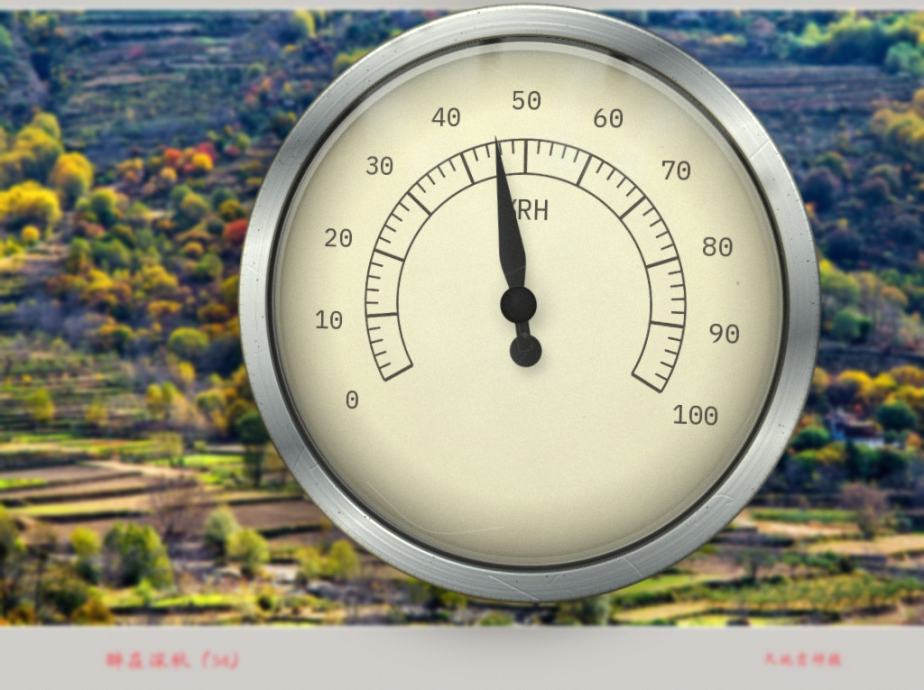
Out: value=46 unit=%
